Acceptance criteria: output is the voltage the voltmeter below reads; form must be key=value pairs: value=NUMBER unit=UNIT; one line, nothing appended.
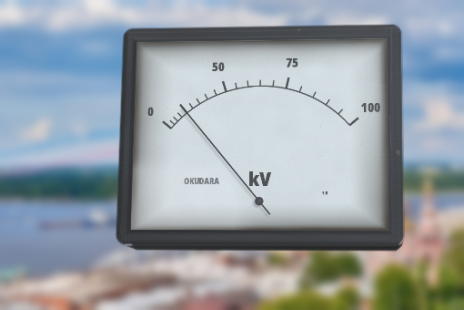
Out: value=25 unit=kV
